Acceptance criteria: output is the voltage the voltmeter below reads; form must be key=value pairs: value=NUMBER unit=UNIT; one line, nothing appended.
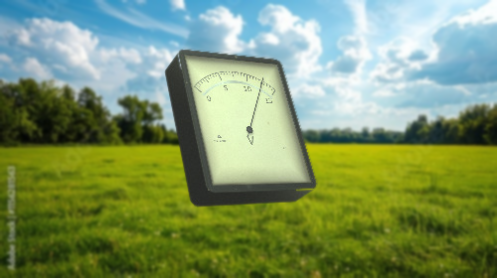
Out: value=12.5 unit=V
